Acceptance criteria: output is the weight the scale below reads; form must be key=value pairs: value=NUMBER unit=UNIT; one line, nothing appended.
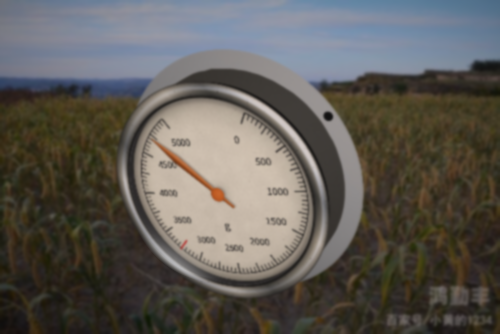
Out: value=4750 unit=g
